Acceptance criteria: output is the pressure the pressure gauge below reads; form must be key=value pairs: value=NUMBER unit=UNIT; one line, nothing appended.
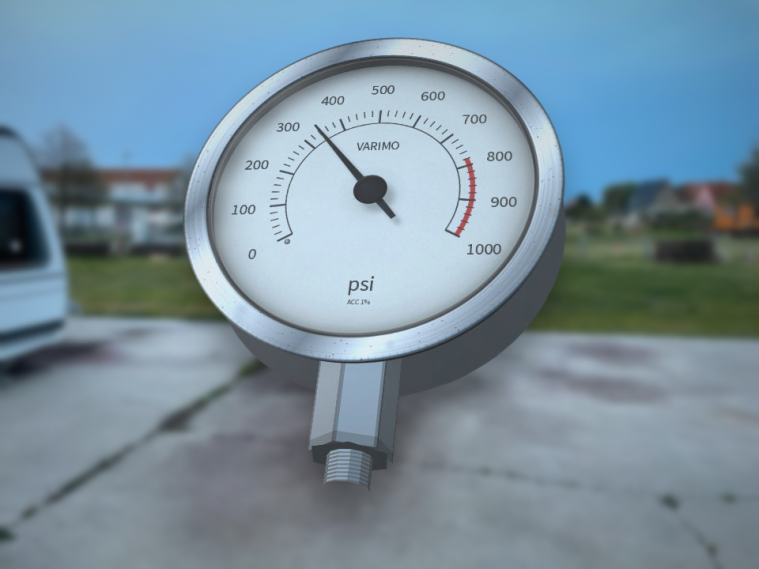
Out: value=340 unit=psi
